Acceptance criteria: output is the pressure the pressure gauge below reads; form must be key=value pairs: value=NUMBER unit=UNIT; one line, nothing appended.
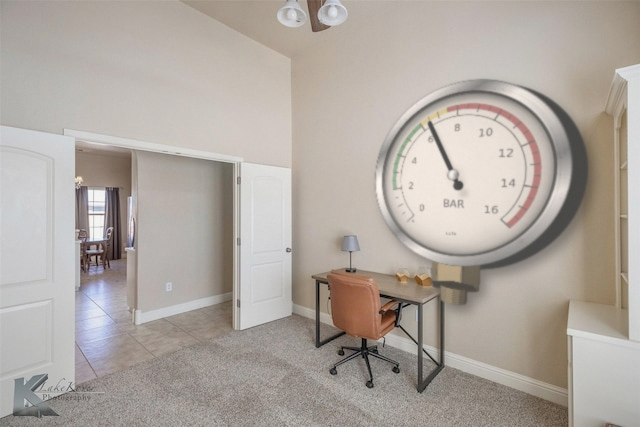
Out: value=6.5 unit=bar
